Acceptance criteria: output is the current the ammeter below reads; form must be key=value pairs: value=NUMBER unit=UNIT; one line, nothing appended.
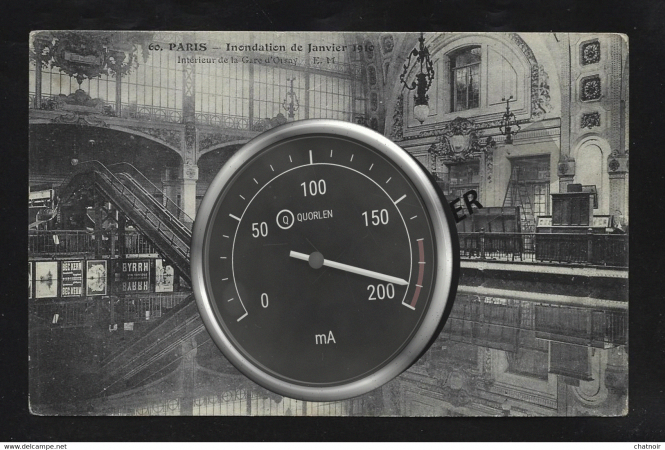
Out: value=190 unit=mA
